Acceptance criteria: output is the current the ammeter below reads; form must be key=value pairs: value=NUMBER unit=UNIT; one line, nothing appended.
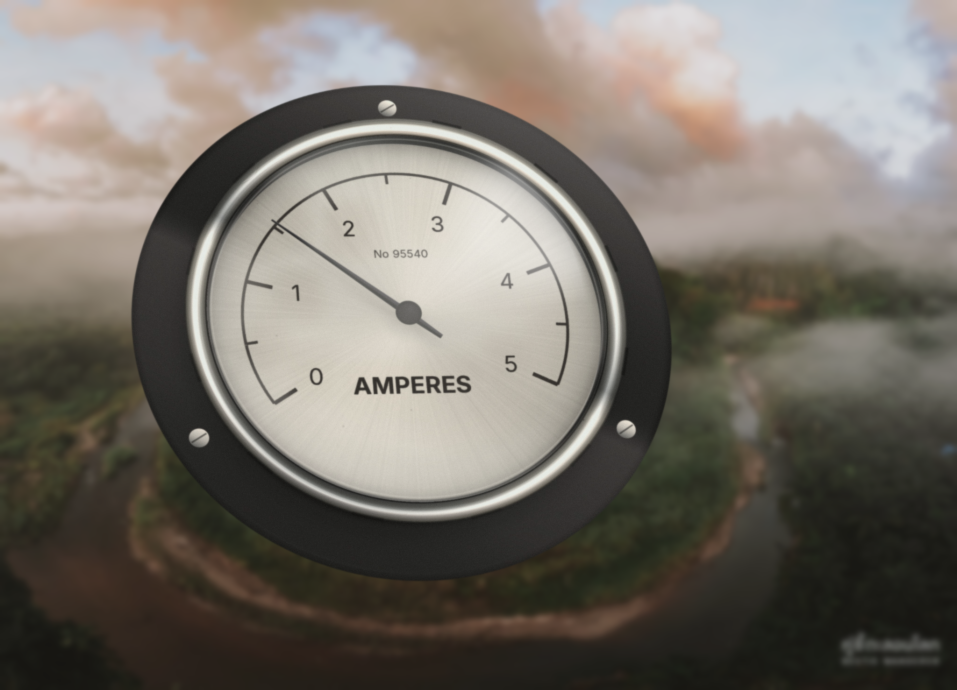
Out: value=1.5 unit=A
